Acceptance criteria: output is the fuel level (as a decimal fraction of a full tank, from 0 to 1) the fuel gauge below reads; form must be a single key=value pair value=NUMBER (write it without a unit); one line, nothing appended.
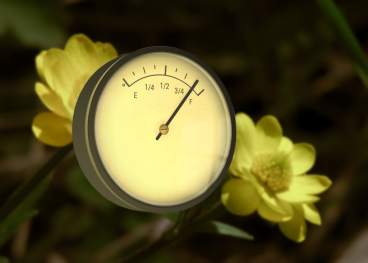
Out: value=0.875
